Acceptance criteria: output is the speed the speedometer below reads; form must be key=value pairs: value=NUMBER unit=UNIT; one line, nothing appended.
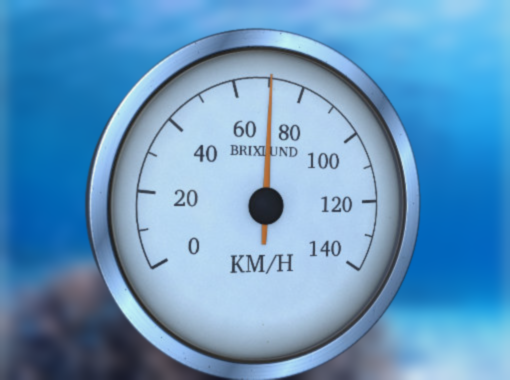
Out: value=70 unit=km/h
